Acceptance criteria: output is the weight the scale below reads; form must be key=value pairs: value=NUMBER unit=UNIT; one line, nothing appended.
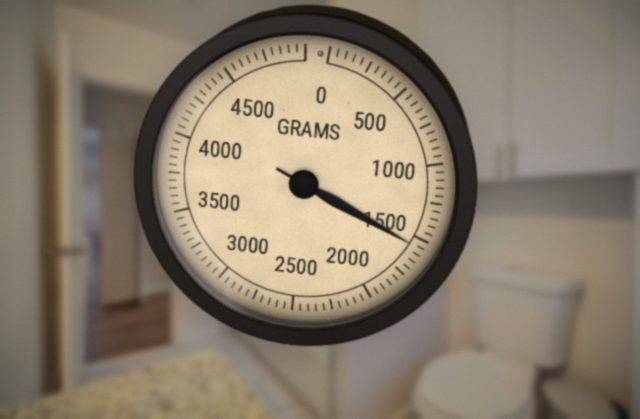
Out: value=1550 unit=g
